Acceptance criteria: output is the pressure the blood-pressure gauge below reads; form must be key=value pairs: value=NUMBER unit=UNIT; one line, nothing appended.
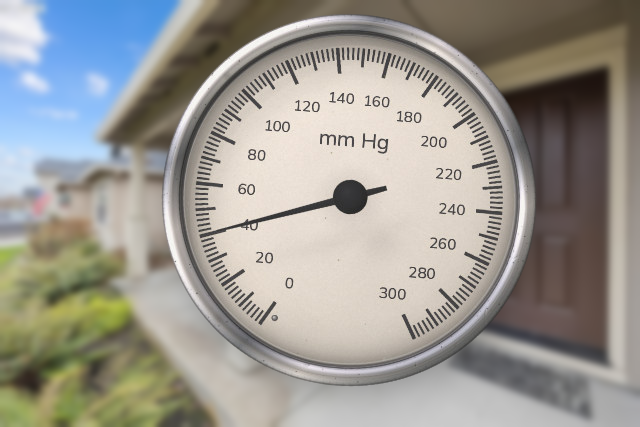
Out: value=40 unit=mmHg
